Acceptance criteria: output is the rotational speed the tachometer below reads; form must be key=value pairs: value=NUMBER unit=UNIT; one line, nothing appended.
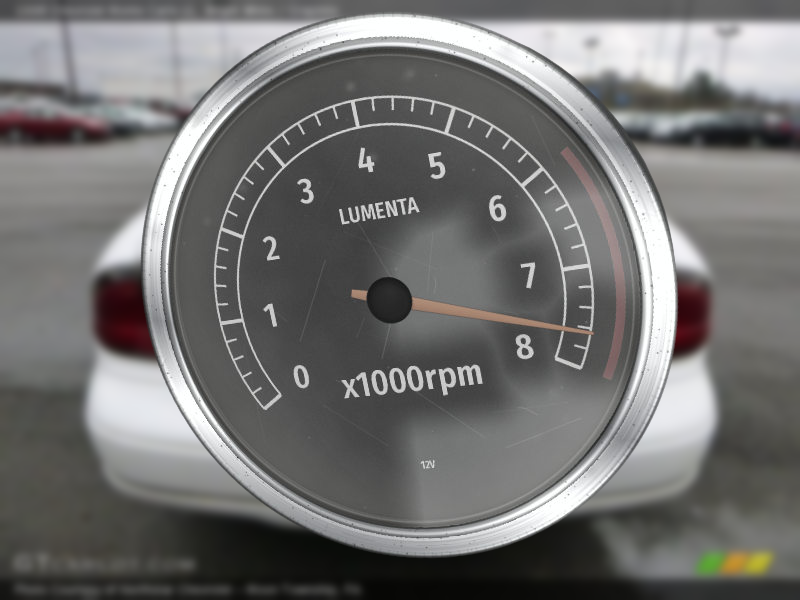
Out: value=7600 unit=rpm
